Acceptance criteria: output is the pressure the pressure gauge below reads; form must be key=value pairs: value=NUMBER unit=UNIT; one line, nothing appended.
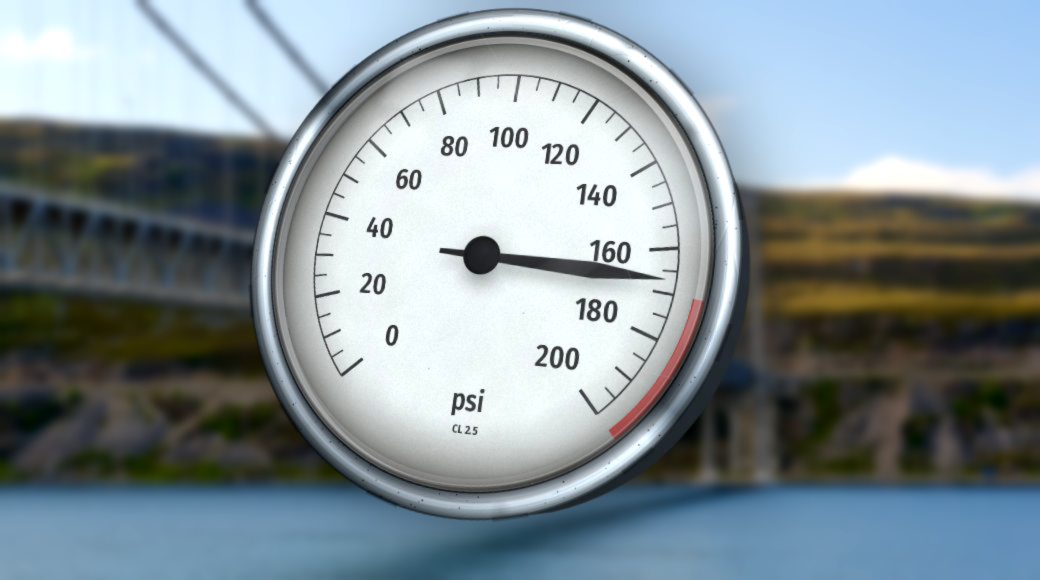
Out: value=167.5 unit=psi
